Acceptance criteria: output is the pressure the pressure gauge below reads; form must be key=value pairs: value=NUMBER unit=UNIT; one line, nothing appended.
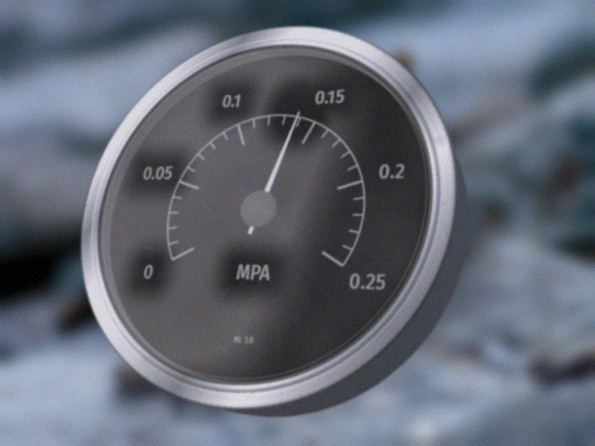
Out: value=0.14 unit=MPa
